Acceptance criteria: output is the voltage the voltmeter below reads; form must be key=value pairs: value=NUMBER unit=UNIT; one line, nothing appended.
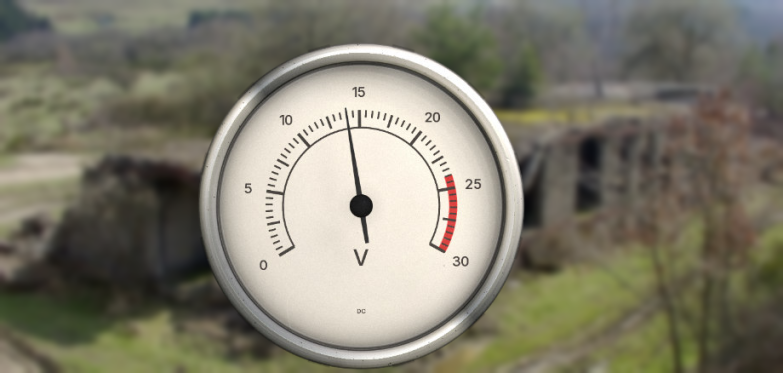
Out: value=14 unit=V
